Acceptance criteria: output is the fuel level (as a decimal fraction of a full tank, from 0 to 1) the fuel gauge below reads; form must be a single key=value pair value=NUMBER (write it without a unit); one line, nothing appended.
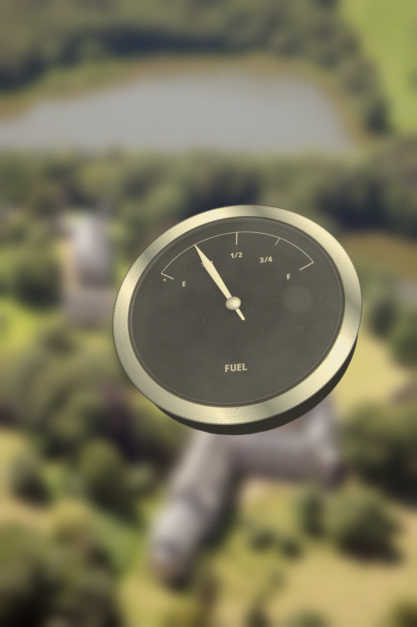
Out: value=0.25
